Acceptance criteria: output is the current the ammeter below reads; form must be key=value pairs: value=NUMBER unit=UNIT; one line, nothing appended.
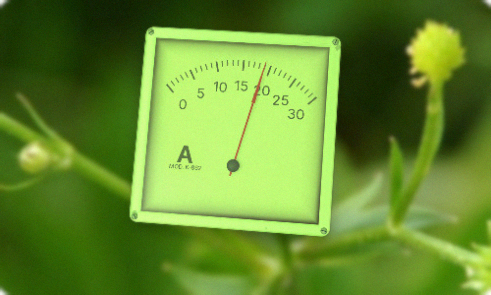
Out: value=19 unit=A
